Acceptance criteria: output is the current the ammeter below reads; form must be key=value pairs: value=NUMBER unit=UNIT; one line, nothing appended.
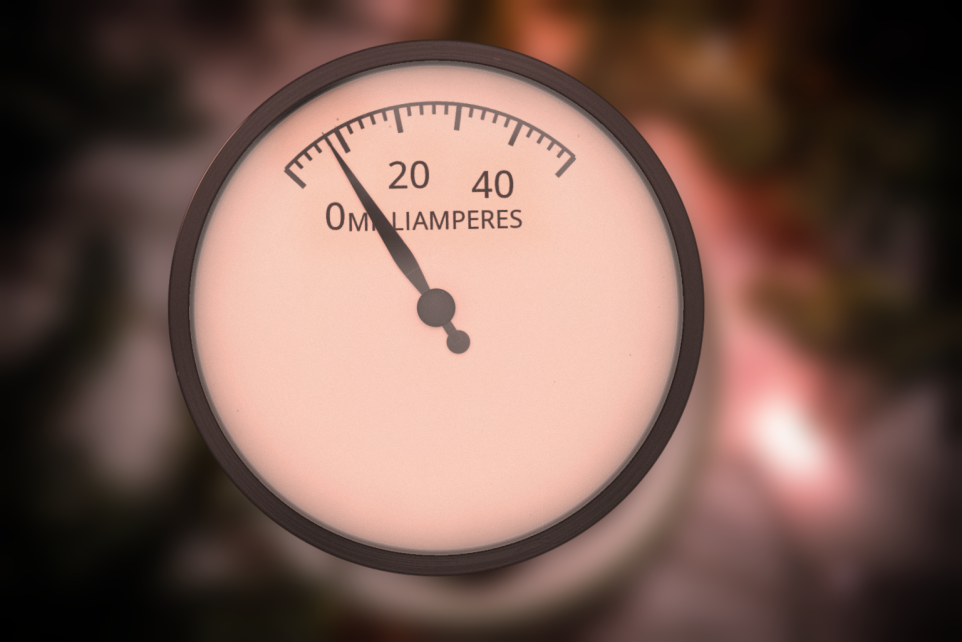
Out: value=8 unit=mA
